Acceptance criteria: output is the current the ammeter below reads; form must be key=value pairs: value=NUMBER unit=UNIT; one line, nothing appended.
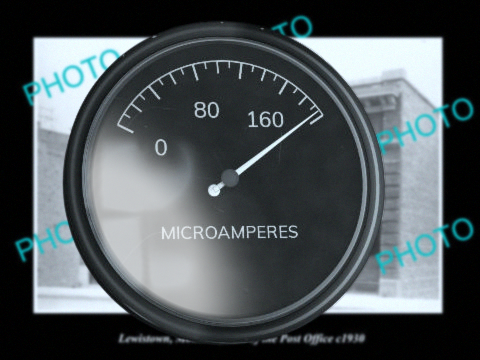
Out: value=195 unit=µA
